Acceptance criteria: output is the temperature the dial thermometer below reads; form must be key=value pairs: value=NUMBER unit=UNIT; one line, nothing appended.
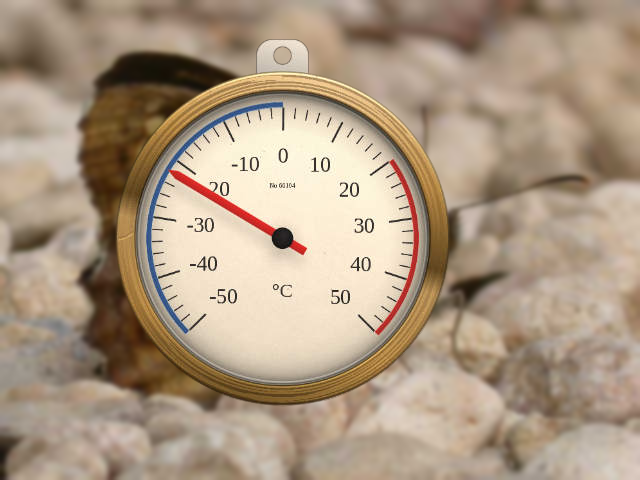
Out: value=-22 unit=°C
